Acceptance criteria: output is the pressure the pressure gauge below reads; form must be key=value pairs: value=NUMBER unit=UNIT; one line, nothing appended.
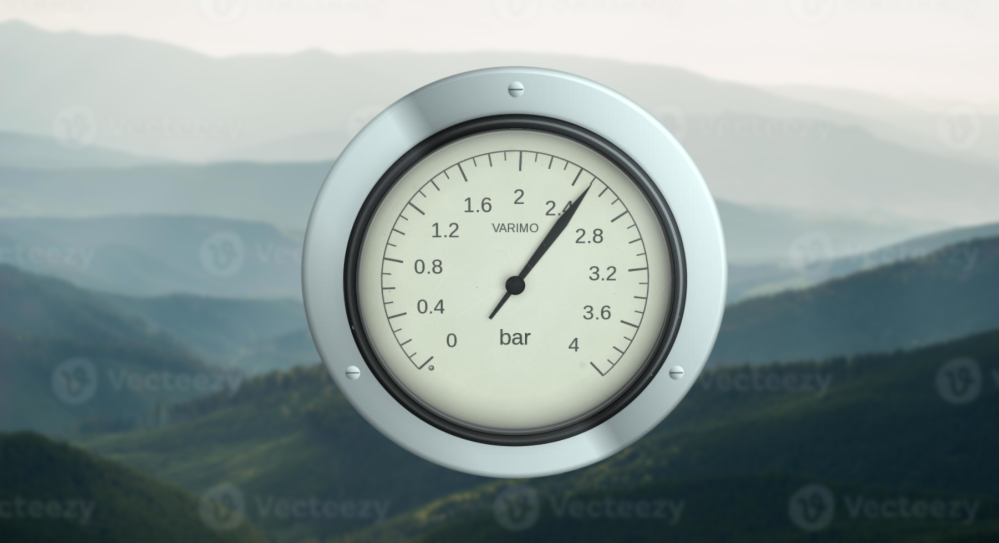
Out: value=2.5 unit=bar
